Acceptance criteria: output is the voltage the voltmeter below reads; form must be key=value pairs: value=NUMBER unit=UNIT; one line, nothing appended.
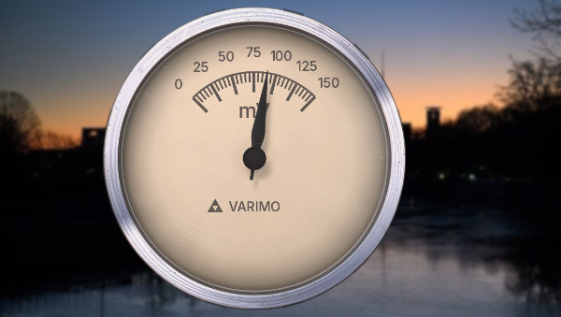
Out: value=90 unit=mV
